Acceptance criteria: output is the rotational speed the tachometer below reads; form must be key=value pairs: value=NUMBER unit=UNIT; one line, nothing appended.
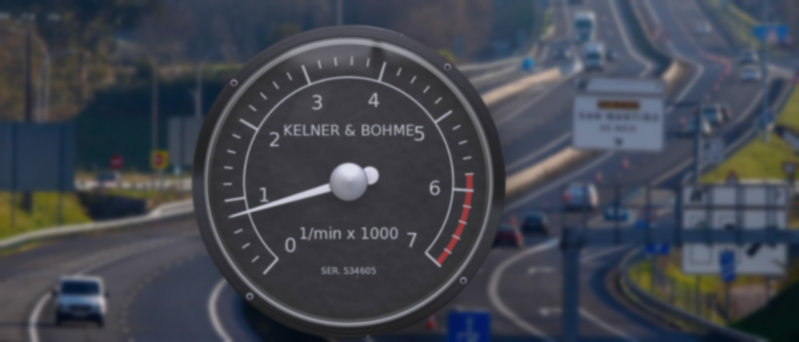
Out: value=800 unit=rpm
